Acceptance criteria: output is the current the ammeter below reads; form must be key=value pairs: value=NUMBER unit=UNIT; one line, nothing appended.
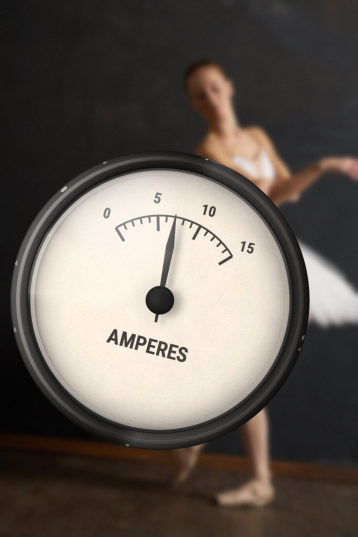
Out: value=7 unit=A
